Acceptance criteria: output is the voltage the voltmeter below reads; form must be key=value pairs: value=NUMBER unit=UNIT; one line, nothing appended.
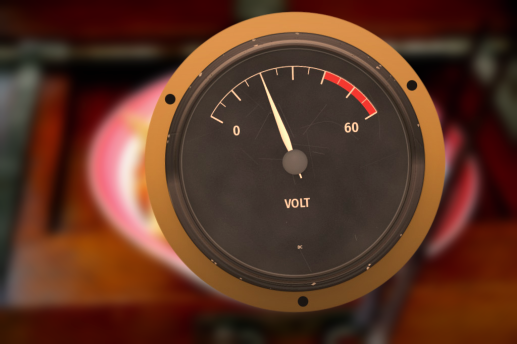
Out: value=20 unit=V
